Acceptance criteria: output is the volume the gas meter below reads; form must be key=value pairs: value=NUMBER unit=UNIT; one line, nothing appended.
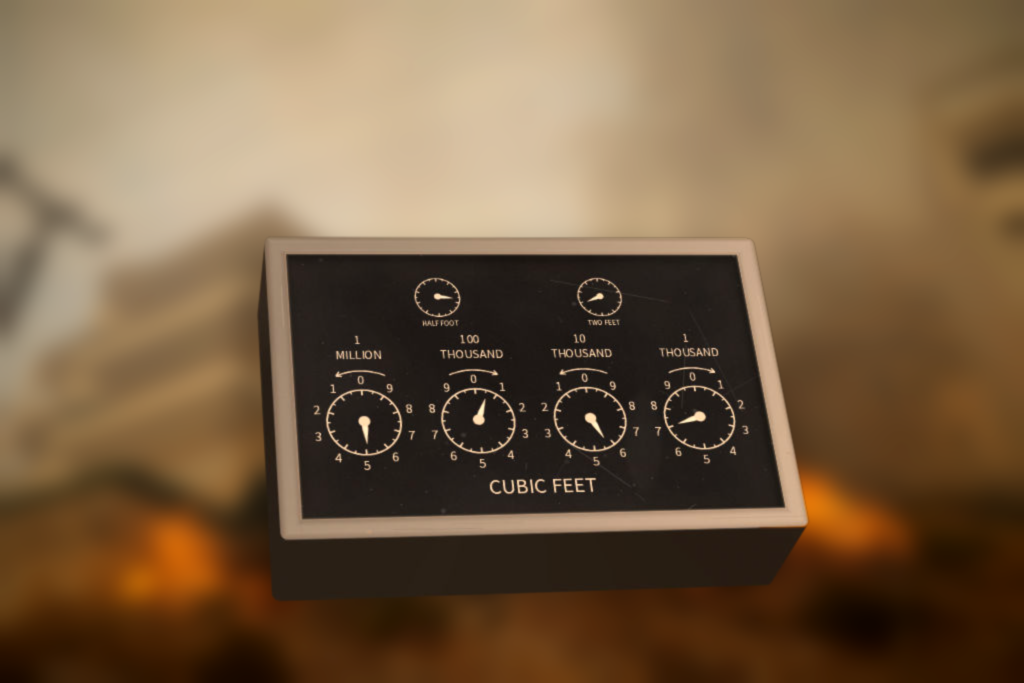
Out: value=505700 unit=ft³
